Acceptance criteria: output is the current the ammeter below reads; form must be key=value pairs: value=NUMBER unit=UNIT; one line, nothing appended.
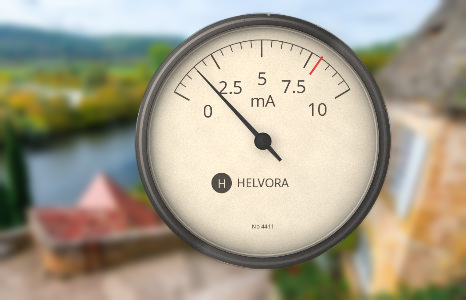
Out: value=1.5 unit=mA
